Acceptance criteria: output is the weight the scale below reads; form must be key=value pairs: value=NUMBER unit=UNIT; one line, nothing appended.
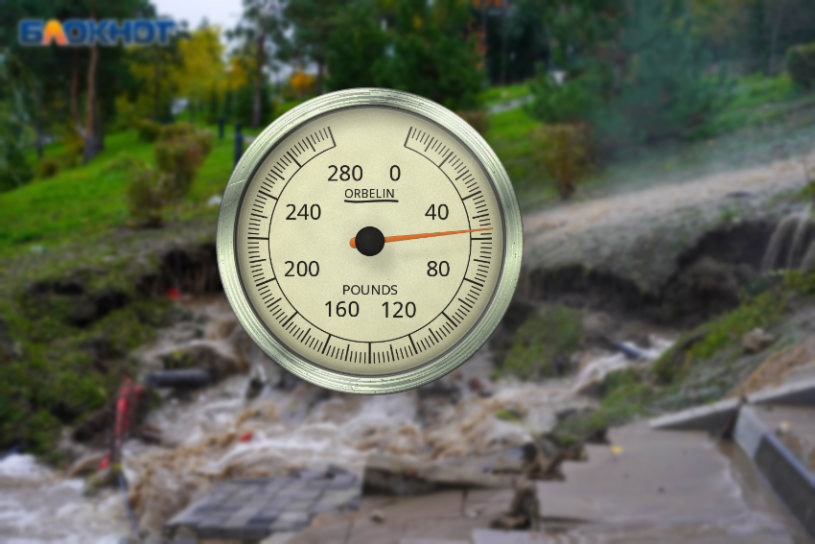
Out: value=56 unit=lb
